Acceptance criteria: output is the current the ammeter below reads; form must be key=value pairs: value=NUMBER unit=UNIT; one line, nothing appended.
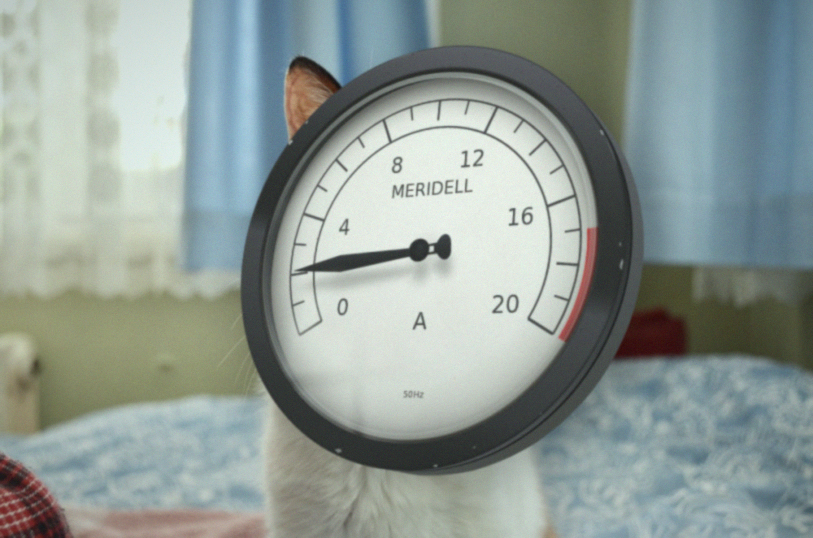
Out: value=2 unit=A
